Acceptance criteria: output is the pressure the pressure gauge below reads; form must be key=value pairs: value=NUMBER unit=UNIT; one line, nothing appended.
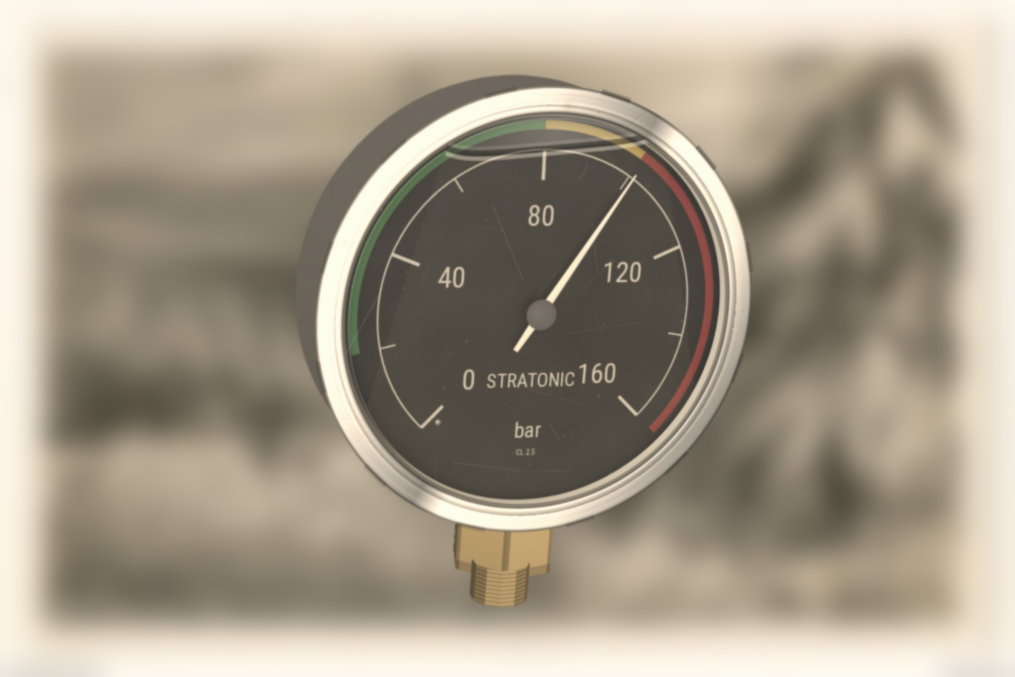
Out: value=100 unit=bar
